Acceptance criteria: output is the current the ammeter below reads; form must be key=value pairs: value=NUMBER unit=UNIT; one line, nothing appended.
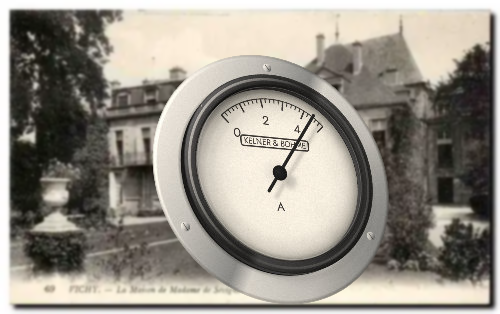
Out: value=4.4 unit=A
